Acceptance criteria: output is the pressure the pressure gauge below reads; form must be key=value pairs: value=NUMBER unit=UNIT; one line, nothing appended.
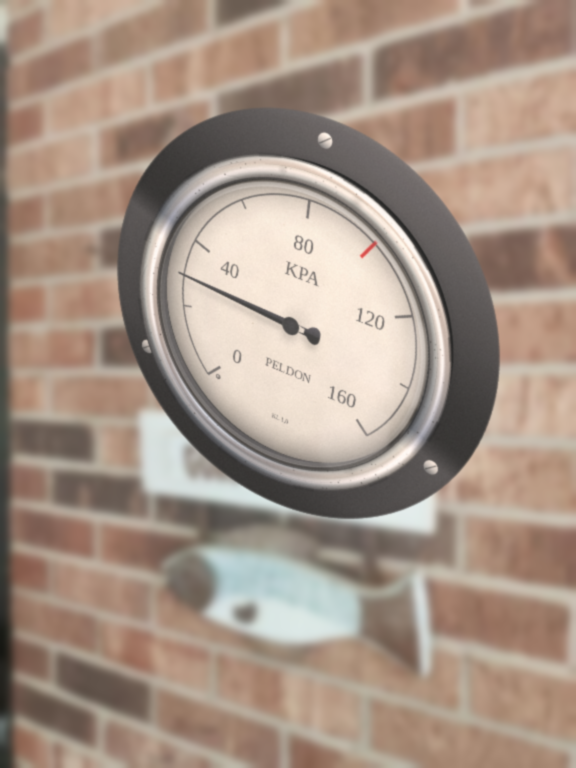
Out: value=30 unit=kPa
